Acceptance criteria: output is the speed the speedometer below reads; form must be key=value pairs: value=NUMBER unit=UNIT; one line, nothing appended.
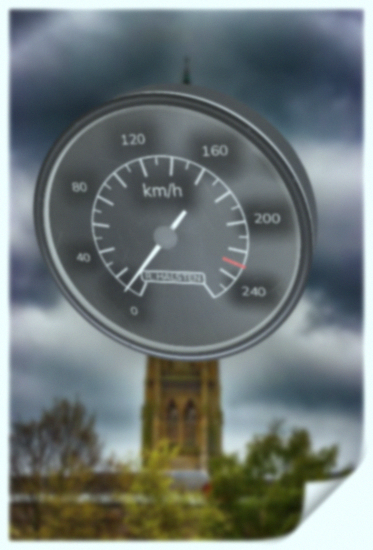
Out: value=10 unit=km/h
